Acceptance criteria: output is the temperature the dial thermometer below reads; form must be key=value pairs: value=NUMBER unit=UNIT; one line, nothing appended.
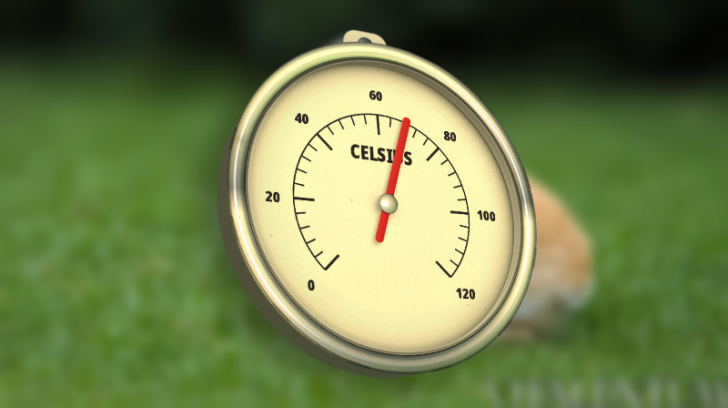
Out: value=68 unit=°C
